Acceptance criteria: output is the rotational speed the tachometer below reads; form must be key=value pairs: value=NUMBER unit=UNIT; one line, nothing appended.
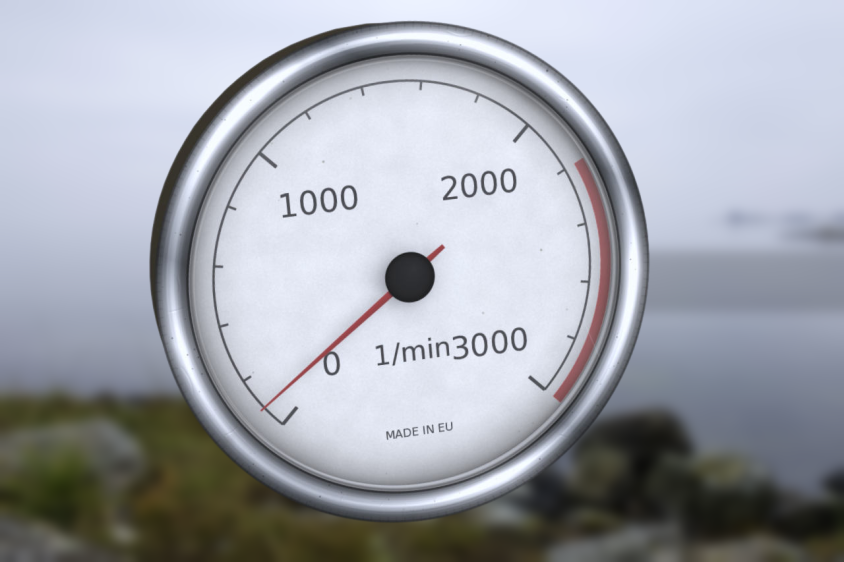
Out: value=100 unit=rpm
